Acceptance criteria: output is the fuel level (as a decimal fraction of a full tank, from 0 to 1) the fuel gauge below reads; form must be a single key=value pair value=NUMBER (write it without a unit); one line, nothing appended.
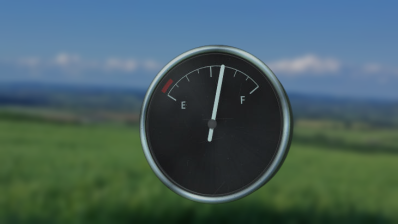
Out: value=0.625
